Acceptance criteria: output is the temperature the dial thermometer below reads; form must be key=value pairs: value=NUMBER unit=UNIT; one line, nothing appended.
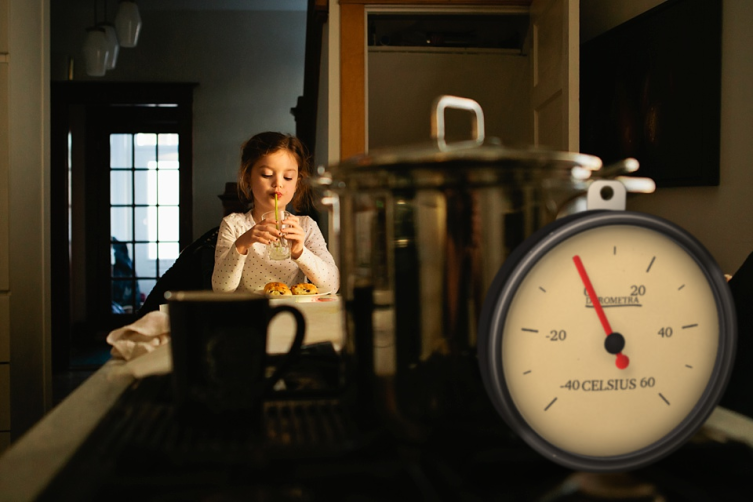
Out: value=0 unit=°C
